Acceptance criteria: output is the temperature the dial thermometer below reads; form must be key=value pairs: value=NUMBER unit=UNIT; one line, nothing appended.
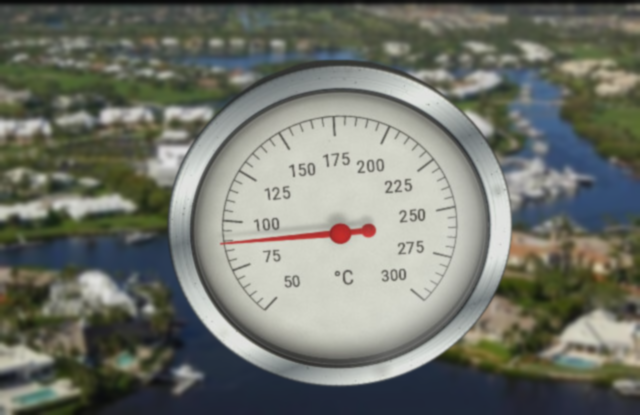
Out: value=90 unit=°C
